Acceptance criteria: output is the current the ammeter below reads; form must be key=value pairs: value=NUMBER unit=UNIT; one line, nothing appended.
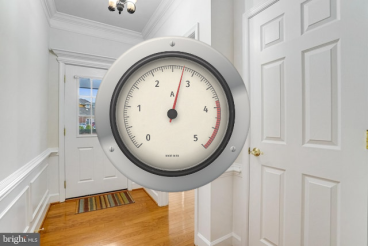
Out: value=2.75 unit=A
